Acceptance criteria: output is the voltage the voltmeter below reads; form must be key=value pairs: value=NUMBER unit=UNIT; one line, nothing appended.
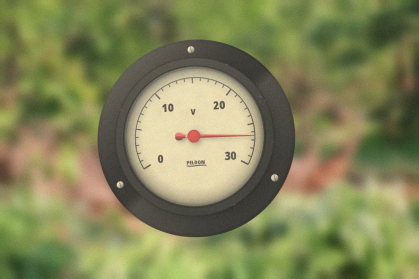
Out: value=26.5 unit=V
